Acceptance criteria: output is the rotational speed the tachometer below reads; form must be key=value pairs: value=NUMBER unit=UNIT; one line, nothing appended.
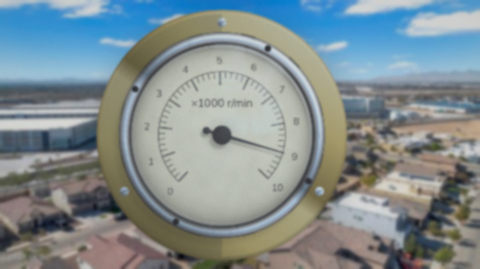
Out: value=9000 unit=rpm
